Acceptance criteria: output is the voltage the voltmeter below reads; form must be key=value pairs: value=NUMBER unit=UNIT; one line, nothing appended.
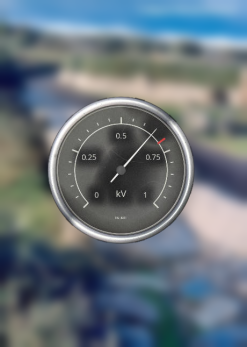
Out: value=0.65 unit=kV
